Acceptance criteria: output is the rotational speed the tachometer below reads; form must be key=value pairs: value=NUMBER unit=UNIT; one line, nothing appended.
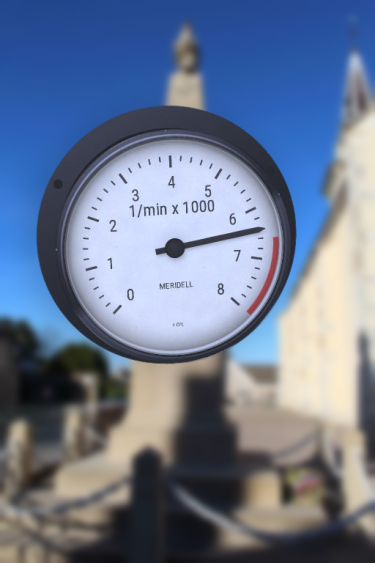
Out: value=6400 unit=rpm
